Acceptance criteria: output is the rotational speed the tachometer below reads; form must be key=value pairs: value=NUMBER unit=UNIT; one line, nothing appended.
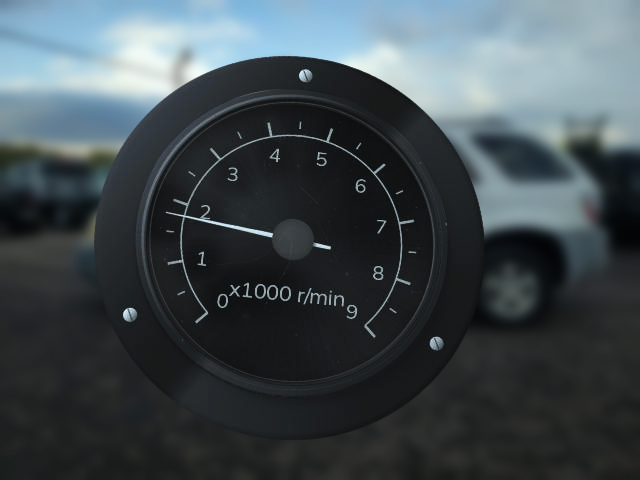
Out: value=1750 unit=rpm
